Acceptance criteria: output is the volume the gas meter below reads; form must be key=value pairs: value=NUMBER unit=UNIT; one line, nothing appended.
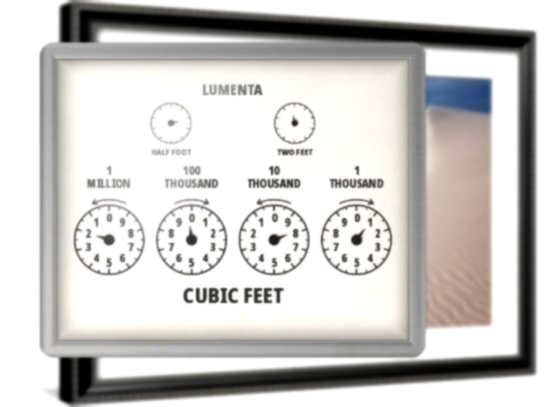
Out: value=198100 unit=ft³
